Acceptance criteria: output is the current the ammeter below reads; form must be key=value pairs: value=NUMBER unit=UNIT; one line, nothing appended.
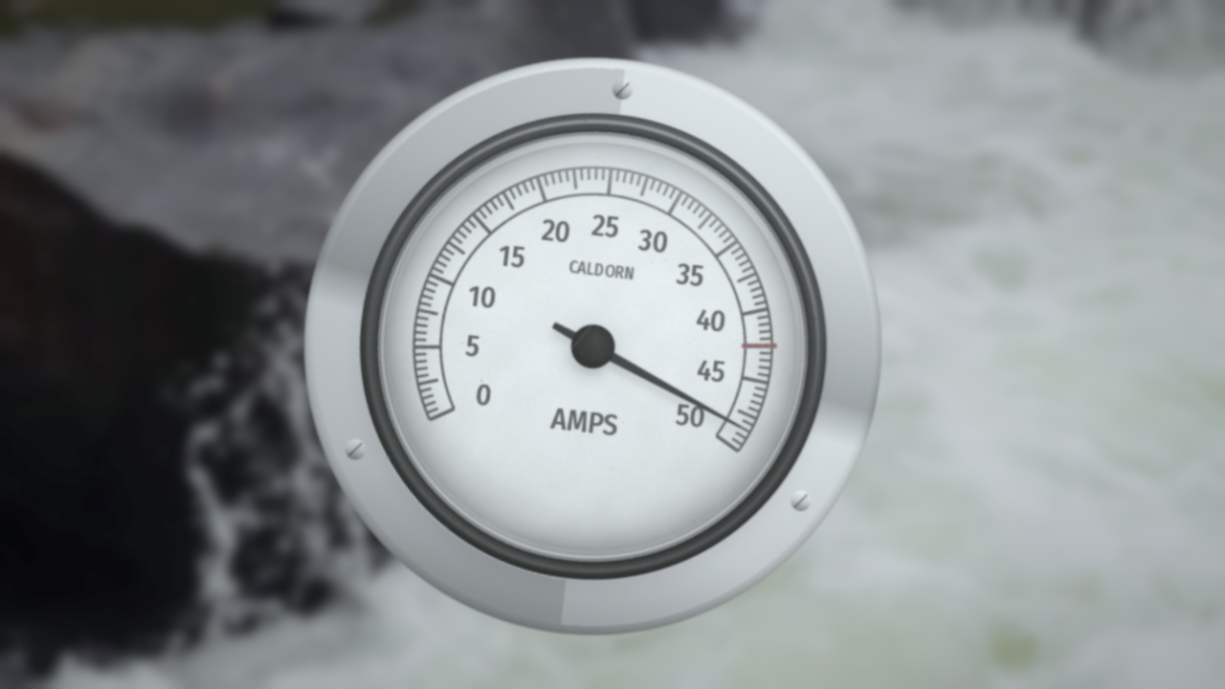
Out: value=48.5 unit=A
